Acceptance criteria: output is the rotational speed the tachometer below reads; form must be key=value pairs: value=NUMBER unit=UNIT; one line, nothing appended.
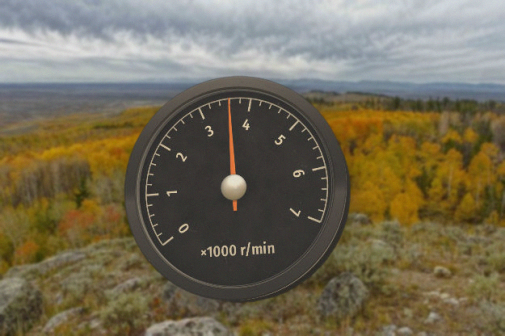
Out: value=3600 unit=rpm
